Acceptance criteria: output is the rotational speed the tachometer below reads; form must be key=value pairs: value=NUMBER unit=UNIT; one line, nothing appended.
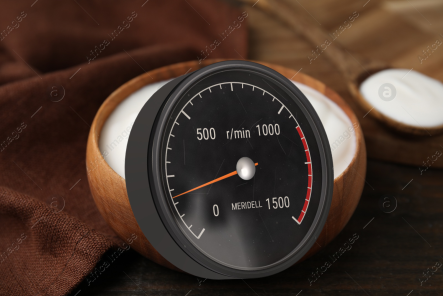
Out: value=175 unit=rpm
